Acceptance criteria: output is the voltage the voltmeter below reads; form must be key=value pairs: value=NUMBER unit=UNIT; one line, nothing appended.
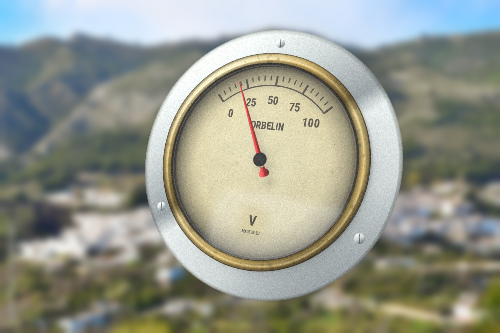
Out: value=20 unit=V
